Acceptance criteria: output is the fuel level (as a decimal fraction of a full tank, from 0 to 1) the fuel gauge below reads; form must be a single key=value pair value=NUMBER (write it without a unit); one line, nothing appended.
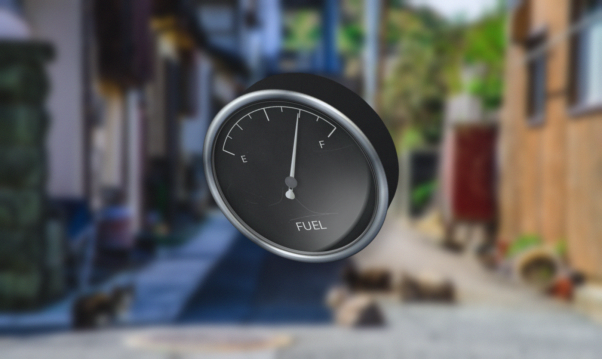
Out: value=0.75
